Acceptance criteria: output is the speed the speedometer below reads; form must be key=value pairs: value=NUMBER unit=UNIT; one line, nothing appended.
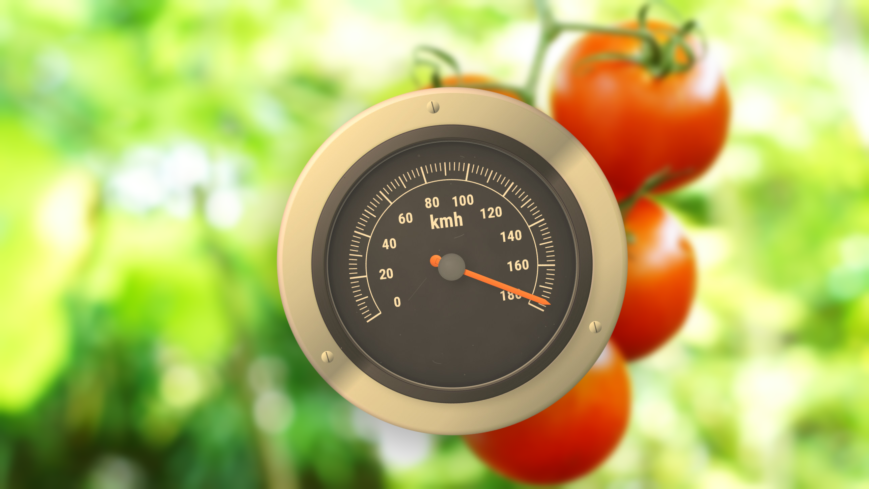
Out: value=176 unit=km/h
